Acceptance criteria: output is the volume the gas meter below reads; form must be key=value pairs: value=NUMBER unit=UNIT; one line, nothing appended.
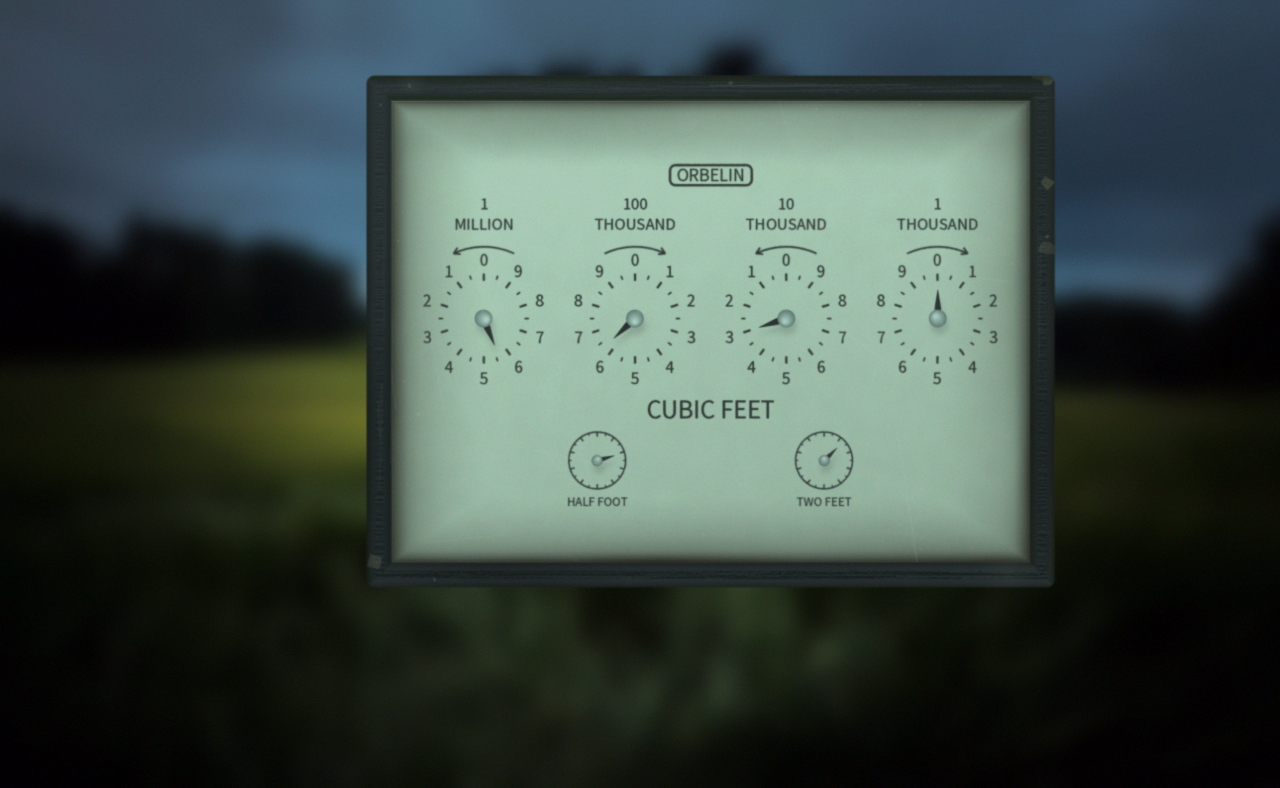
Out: value=563000 unit=ft³
